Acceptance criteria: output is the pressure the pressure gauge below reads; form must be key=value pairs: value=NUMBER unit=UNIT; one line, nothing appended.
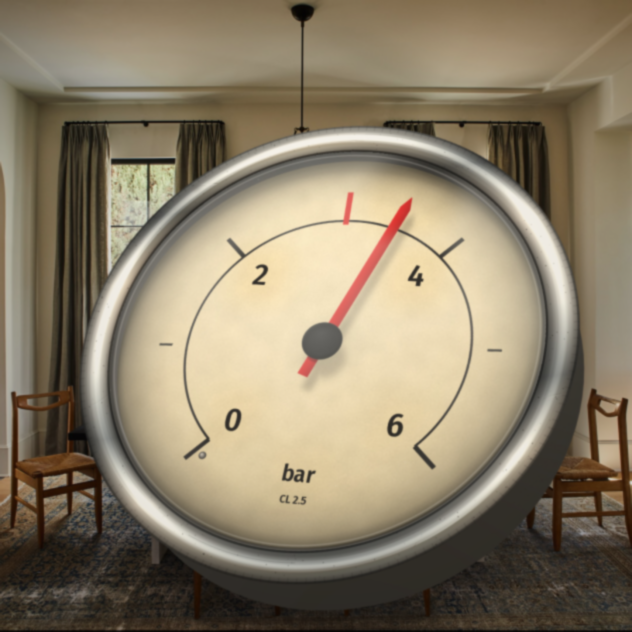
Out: value=3.5 unit=bar
